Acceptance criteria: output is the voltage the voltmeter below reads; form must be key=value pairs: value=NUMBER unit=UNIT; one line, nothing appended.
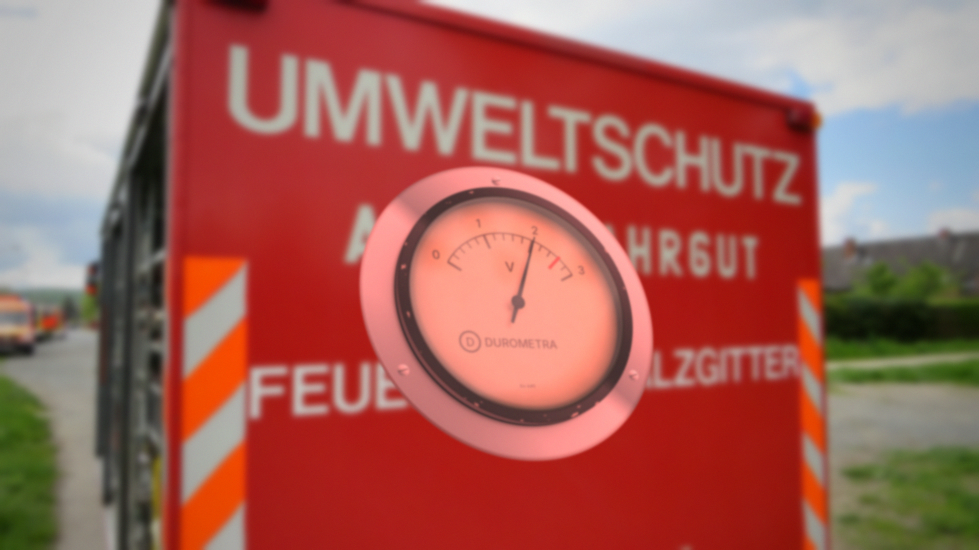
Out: value=2 unit=V
